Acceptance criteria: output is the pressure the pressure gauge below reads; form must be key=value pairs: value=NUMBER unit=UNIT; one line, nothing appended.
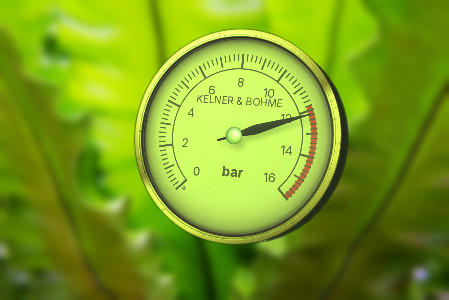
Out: value=12.2 unit=bar
